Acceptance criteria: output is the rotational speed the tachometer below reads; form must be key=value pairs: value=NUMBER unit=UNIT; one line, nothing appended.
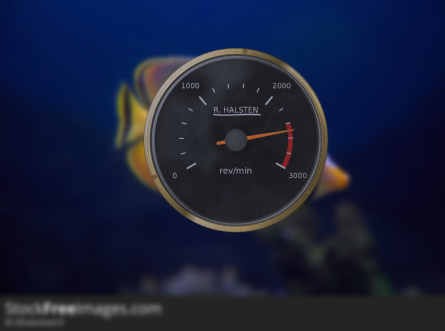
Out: value=2500 unit=rpm
